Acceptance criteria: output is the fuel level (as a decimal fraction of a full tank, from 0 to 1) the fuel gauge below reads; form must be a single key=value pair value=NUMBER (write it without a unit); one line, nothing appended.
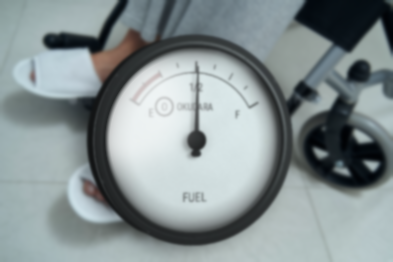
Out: value=0.5
